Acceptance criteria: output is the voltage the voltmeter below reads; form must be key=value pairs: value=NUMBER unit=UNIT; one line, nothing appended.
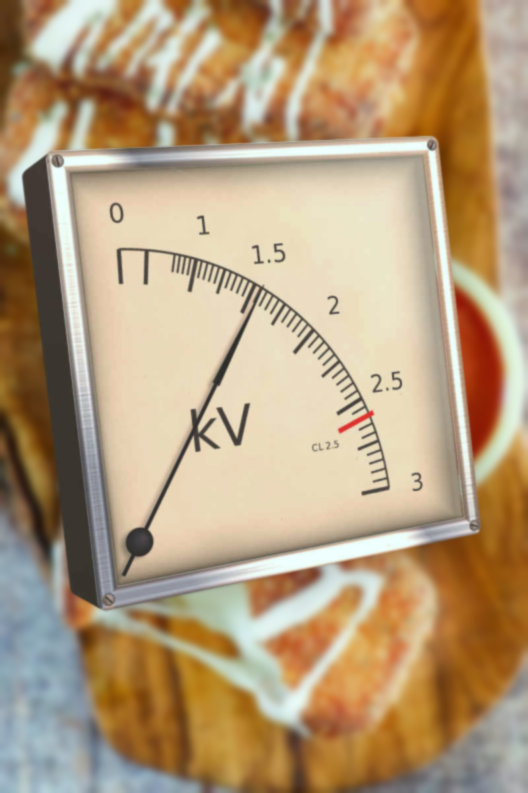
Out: value=1.55 unit=kV
